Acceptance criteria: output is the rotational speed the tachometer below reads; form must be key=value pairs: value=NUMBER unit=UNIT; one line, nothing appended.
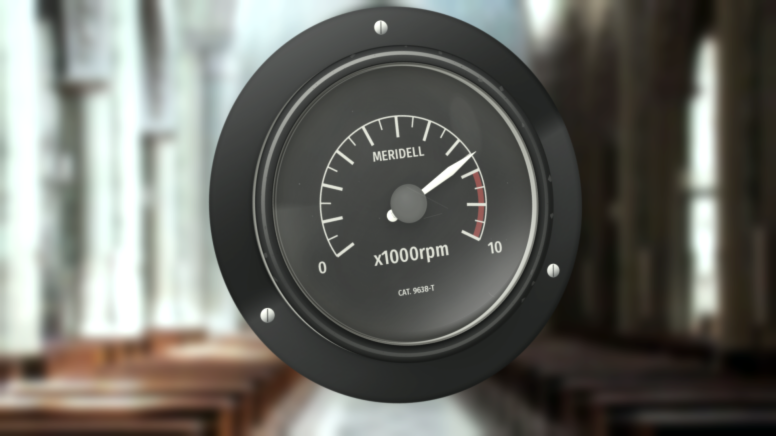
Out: value=7500 unit=rpm
